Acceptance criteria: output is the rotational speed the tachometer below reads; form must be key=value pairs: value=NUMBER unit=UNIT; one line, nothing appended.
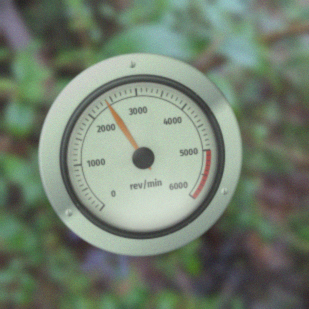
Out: value=2400 unit=rpm
